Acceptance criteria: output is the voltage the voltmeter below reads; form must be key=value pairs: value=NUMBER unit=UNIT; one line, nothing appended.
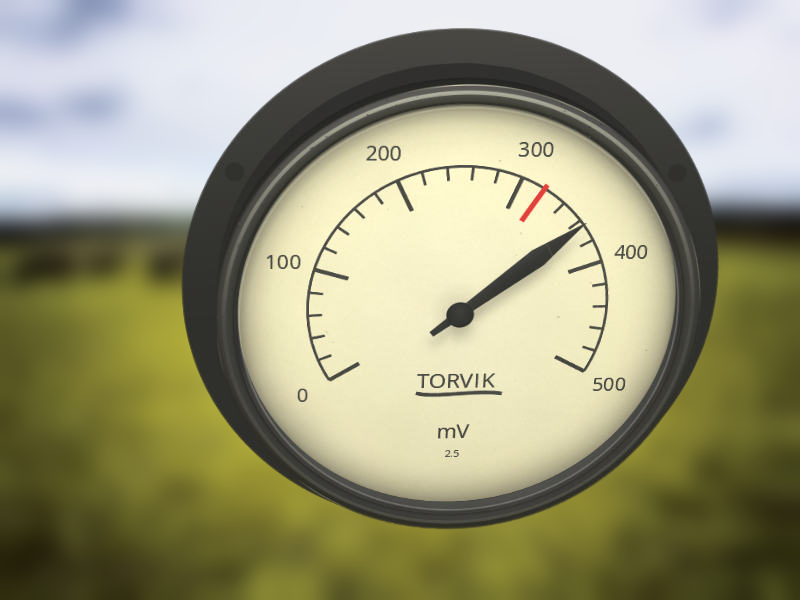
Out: value=360 unit=mV
